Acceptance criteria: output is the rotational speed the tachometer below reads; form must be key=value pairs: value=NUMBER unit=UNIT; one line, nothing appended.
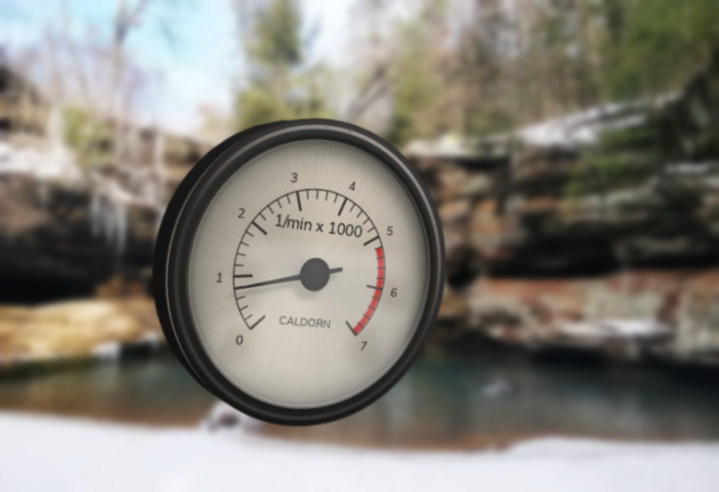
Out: value=800 unit=rpm
